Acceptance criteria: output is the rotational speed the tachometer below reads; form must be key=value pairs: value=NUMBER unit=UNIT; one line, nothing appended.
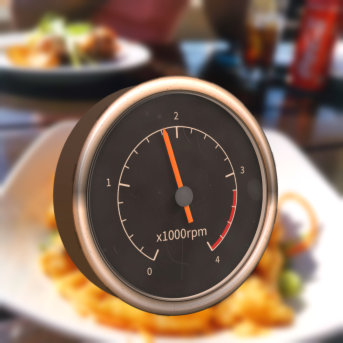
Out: value=1800 unit=rpm
